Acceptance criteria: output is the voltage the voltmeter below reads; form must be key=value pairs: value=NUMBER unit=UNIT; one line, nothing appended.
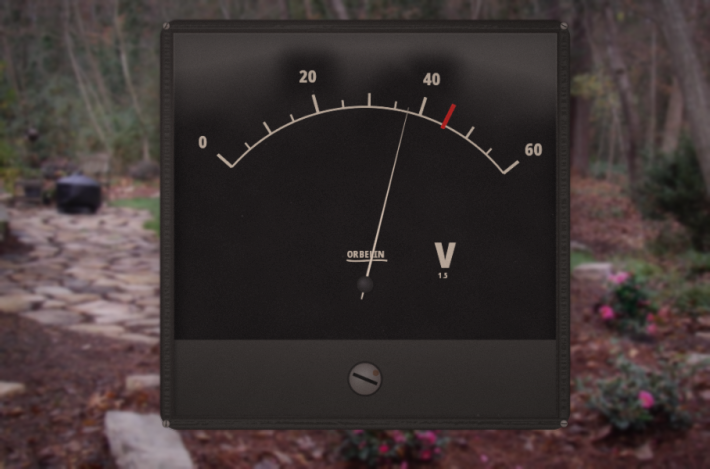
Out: value=37.5 unit=V
